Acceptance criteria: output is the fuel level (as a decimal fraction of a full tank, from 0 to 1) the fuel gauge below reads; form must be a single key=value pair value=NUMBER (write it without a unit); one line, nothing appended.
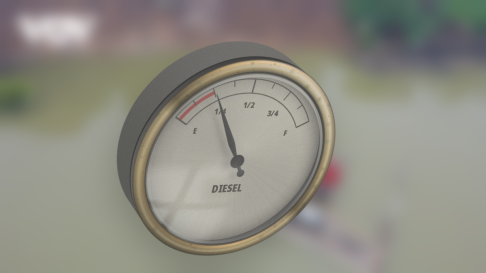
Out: value=0.25
